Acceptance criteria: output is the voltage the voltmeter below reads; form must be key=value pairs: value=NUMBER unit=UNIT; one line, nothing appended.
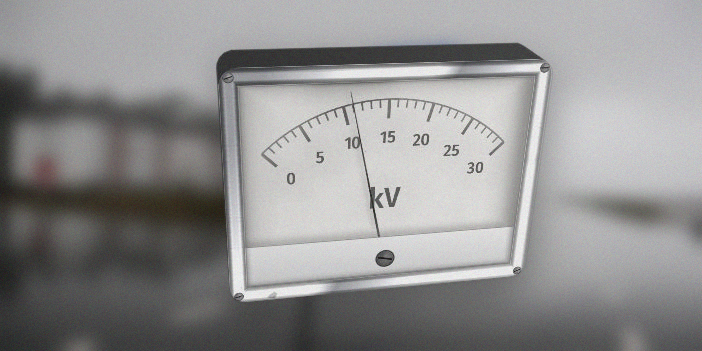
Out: value=11 unit=kV
